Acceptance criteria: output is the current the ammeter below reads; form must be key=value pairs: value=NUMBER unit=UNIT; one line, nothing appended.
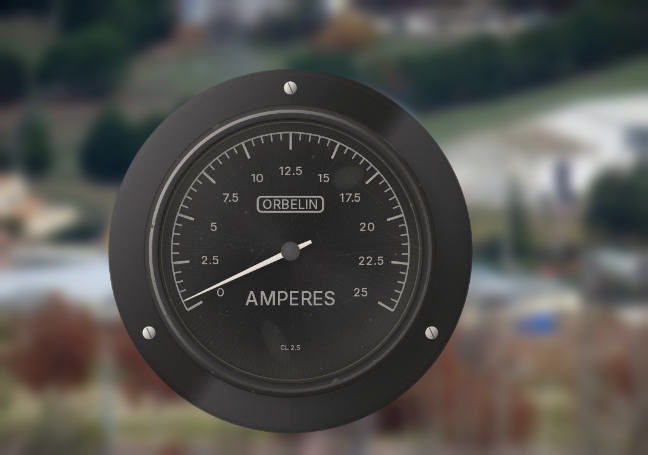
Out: value=0.5 unit=A
